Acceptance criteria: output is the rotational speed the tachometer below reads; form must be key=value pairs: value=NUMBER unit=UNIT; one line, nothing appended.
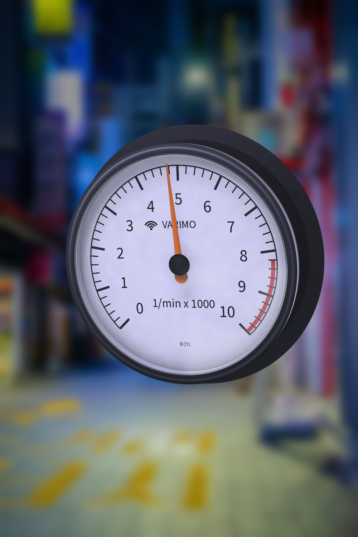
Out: value=4800 unit=rpm
